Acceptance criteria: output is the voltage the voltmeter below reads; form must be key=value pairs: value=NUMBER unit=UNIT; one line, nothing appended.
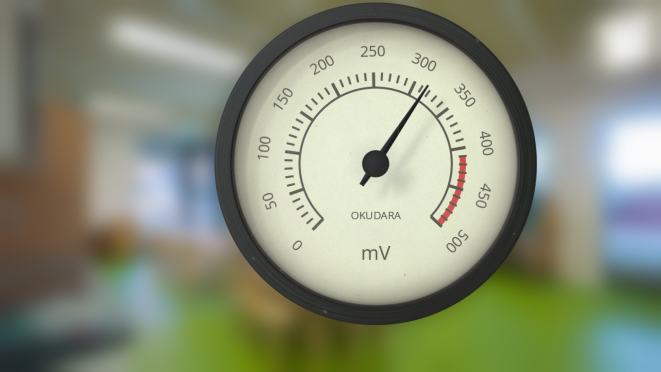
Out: value=315 unit=mV
